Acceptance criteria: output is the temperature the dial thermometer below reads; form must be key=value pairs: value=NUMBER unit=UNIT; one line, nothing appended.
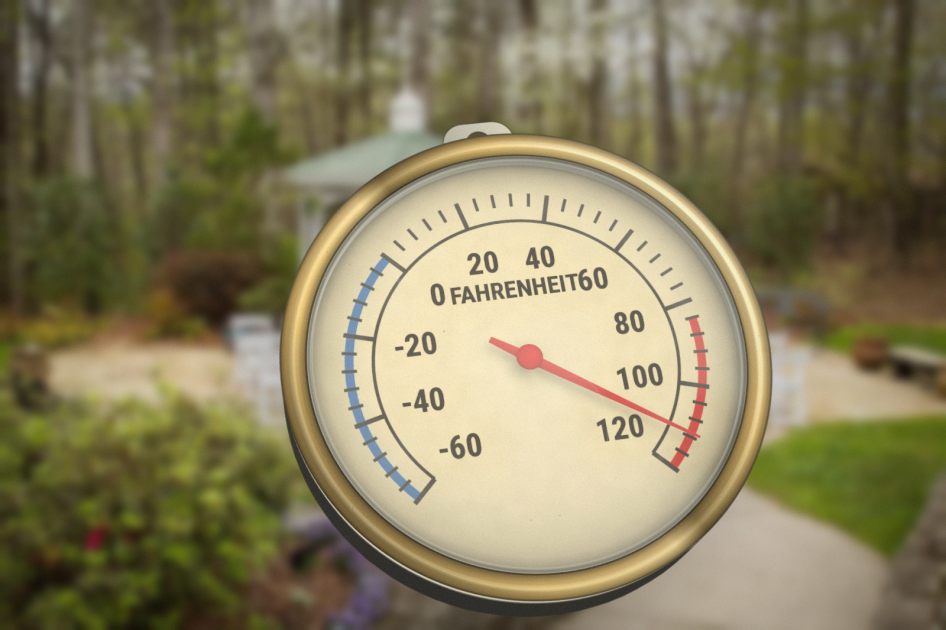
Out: value=112 unit=°F
